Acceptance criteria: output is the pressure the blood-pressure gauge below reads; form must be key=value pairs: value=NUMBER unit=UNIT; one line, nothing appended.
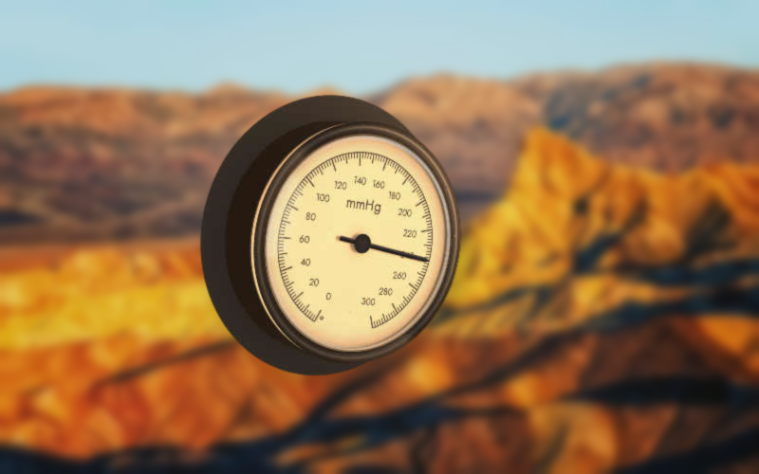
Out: value=240 unit=mmHg
